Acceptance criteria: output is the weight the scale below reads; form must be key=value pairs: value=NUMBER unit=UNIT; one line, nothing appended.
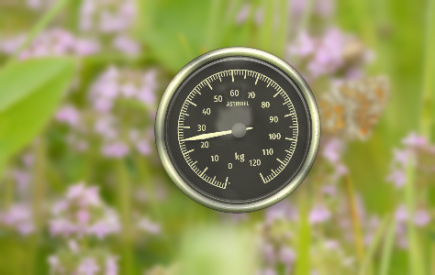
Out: value=25 unit=kg
